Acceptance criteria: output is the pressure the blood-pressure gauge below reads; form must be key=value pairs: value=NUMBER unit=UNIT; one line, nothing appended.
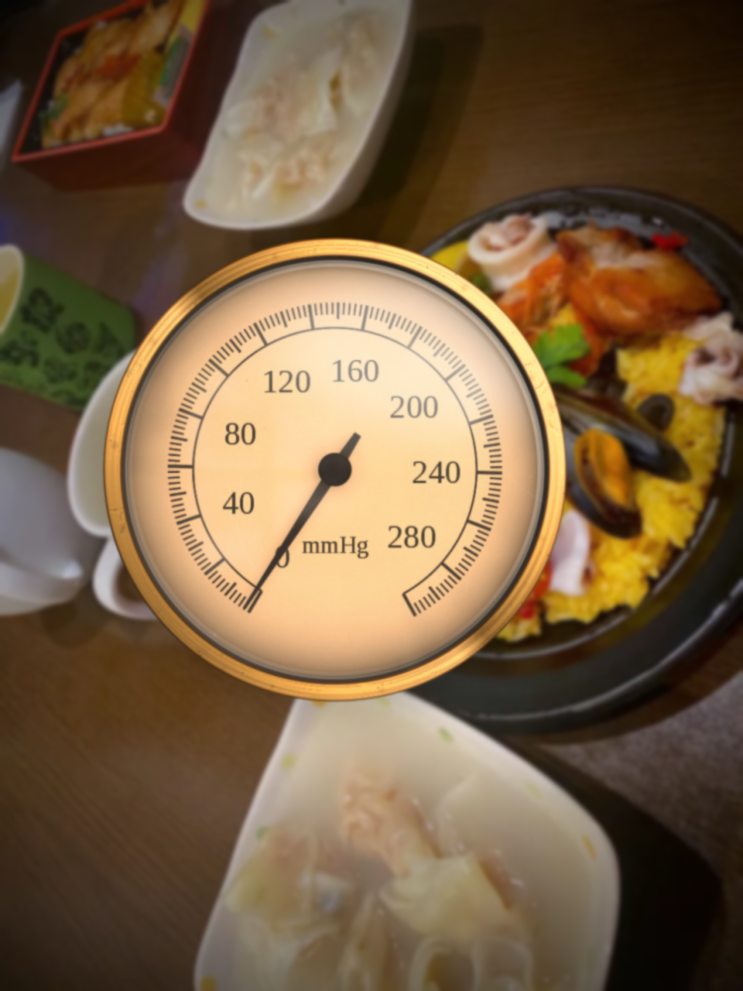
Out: value=2 unit=mmHg
